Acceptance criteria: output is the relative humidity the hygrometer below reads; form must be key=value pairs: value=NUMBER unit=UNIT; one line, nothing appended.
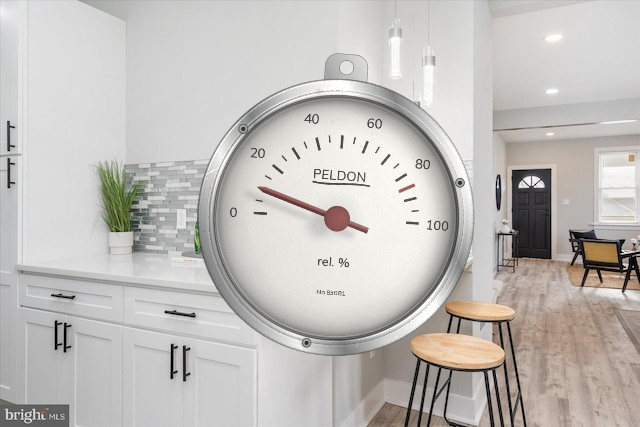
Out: value=10 unit=%
